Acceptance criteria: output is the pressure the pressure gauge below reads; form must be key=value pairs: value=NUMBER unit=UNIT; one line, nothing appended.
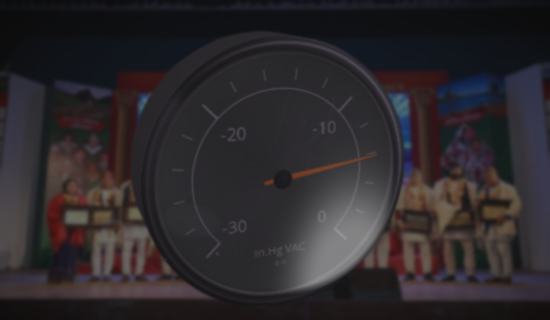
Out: value=-6 unit=inHg
